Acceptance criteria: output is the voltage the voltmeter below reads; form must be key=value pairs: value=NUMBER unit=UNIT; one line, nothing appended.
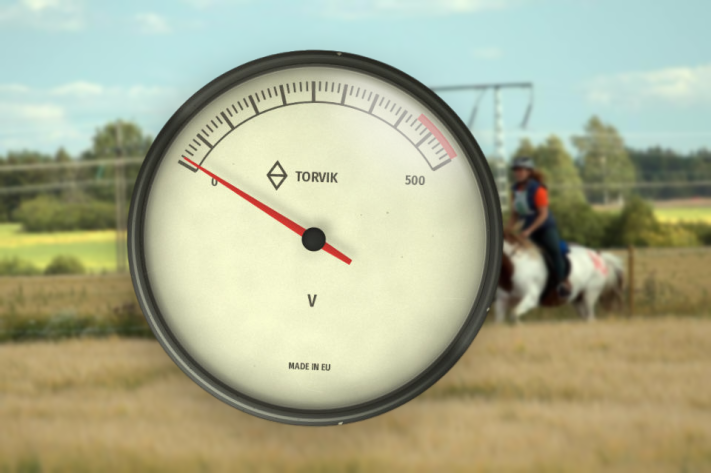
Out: value=10 unit=V
